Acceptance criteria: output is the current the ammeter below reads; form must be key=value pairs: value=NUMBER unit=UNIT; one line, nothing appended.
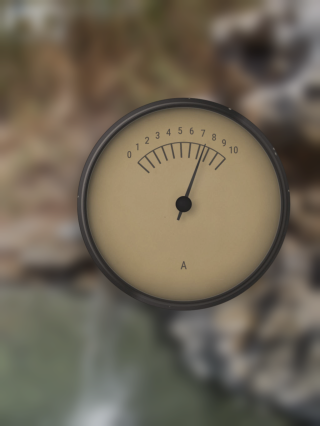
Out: value=7.5 unit=A
